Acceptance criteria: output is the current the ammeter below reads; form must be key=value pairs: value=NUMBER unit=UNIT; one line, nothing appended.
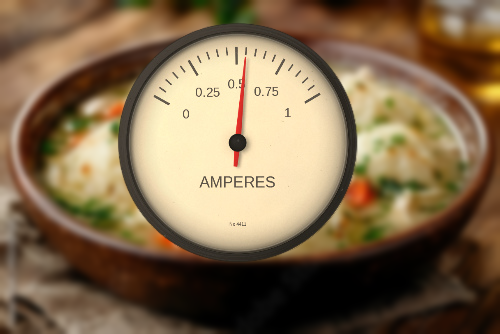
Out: value=0.55 unit=A
